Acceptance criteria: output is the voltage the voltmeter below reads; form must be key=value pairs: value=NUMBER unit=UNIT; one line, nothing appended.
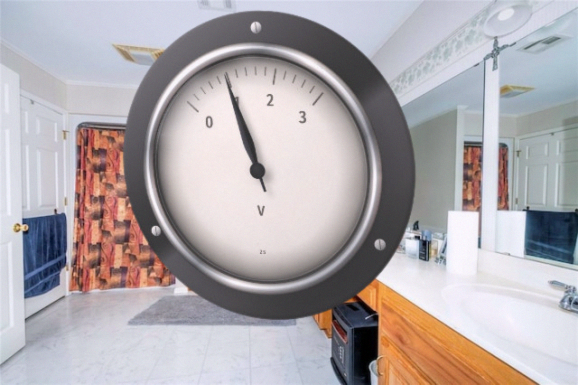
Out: value=1 unit=V
